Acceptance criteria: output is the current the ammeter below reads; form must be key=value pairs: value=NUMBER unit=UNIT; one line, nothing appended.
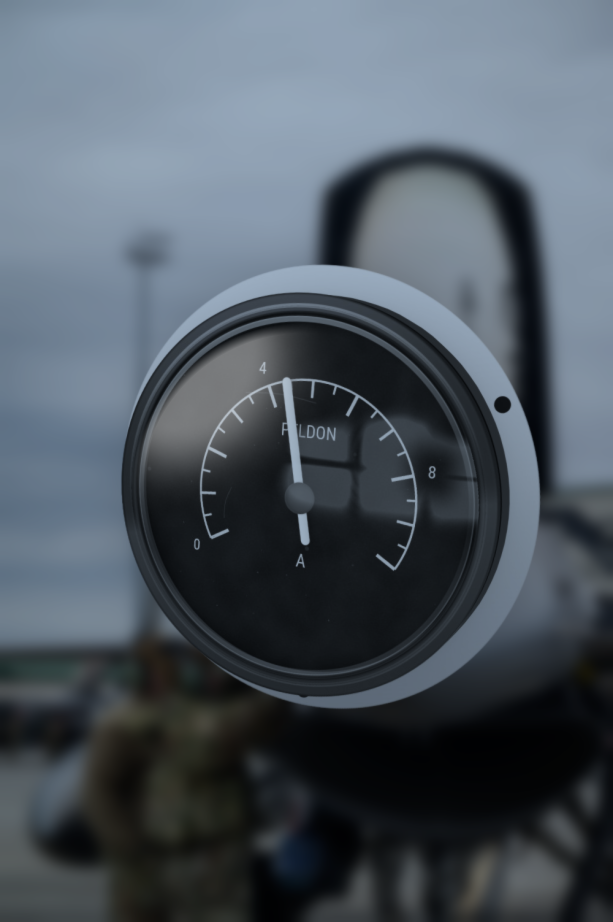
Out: value=4.5 unit=A
